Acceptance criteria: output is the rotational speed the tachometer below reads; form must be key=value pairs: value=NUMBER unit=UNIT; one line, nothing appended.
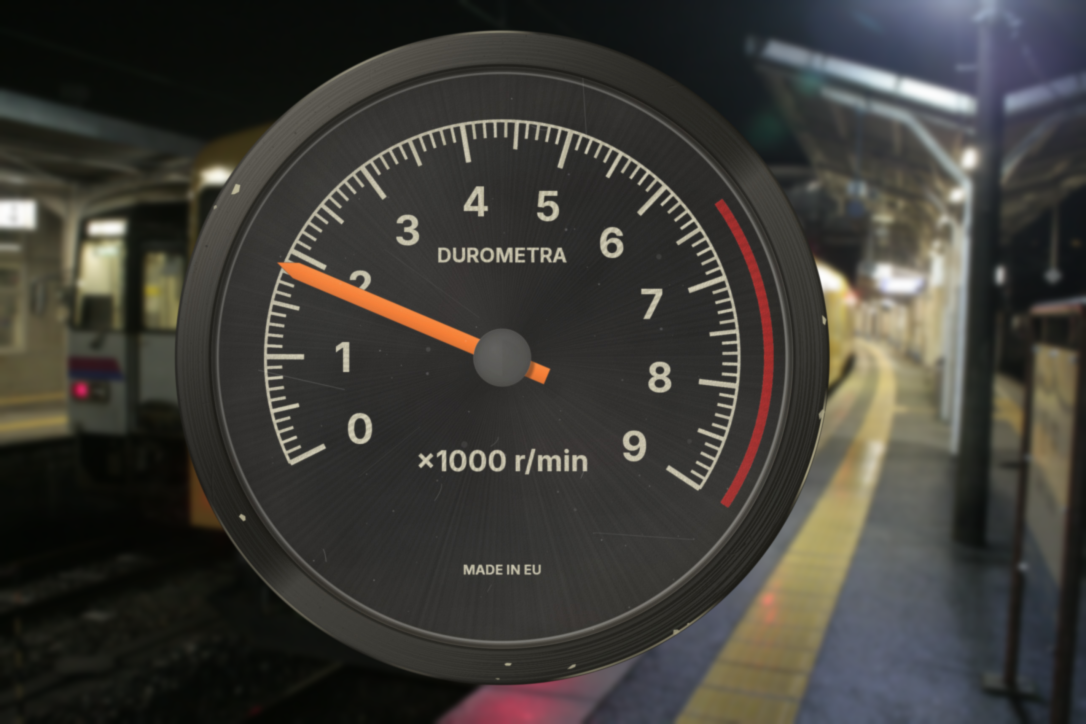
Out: value=1850 unit=rpm
